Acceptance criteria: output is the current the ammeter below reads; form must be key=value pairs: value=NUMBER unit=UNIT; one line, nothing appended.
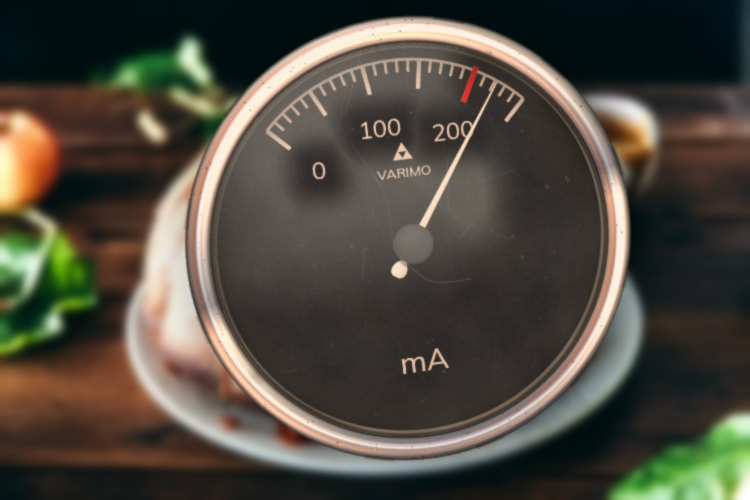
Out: value=220 unit=mA
